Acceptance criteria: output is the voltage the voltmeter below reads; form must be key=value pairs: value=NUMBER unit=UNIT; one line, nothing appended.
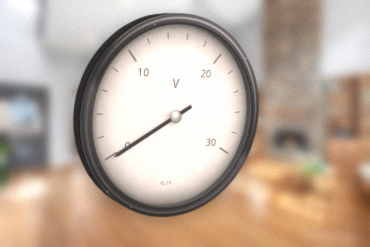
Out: value=0 unit=V
